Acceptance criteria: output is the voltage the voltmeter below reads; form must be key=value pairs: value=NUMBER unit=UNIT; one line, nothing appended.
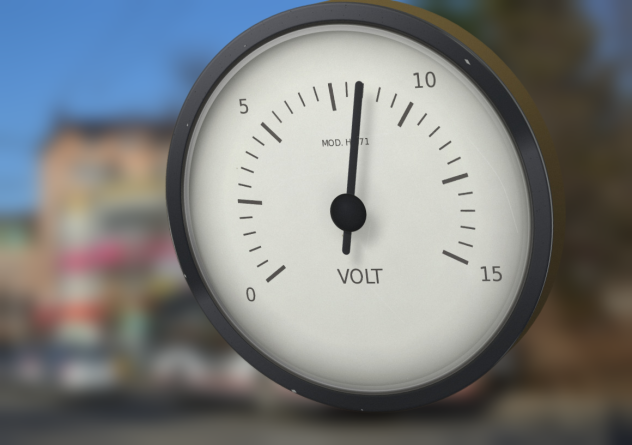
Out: value=8.5 unit=V
